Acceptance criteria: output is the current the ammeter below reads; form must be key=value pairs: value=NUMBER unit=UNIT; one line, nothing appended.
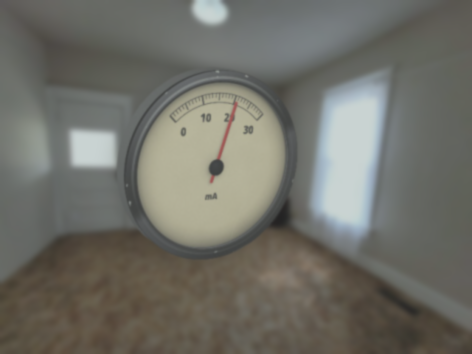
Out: value=20 unit=mA
